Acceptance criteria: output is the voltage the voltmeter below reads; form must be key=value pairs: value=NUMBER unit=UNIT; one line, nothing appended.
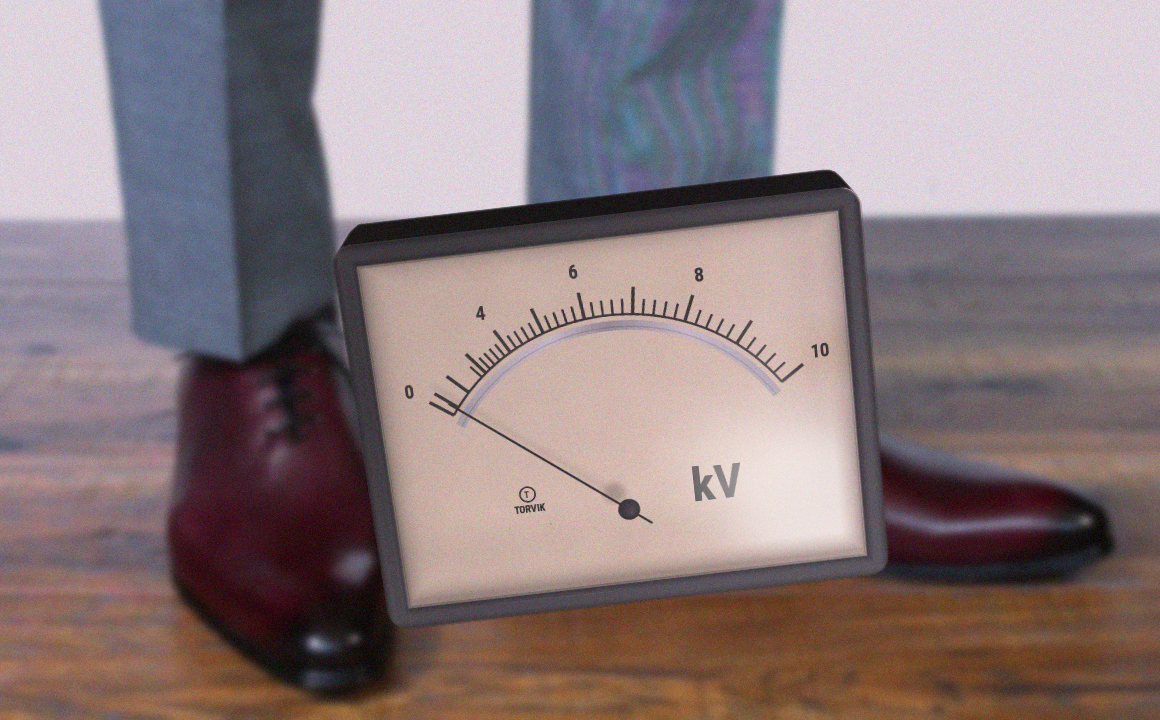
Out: value=1 unit=kV
